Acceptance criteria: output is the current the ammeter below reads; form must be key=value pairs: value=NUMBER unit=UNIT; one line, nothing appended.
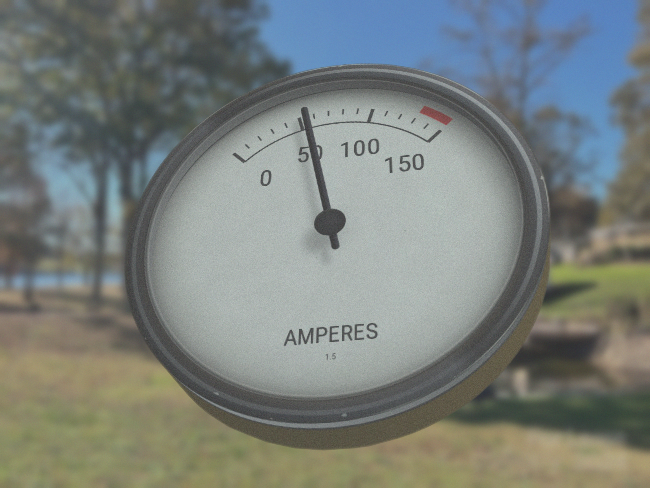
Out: value=55 unit=A
